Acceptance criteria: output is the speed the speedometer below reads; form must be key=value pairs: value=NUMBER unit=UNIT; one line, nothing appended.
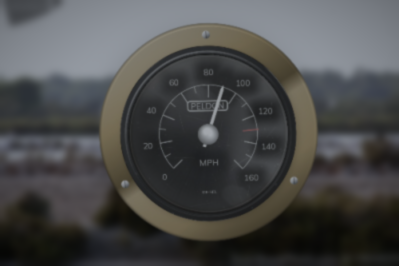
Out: value=90 unit=mph
